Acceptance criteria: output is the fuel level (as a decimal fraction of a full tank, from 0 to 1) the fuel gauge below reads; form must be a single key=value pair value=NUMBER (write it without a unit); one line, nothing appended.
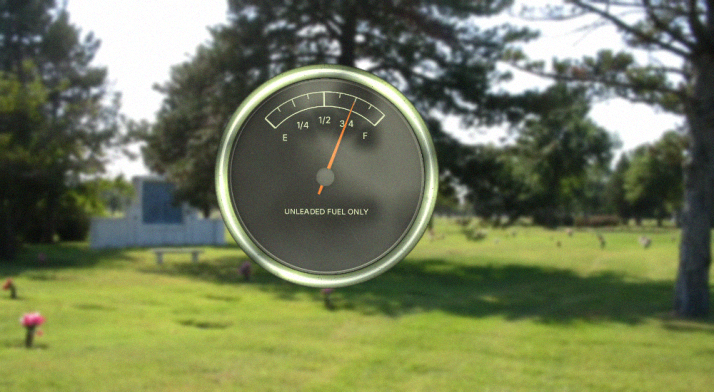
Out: value=0.75
